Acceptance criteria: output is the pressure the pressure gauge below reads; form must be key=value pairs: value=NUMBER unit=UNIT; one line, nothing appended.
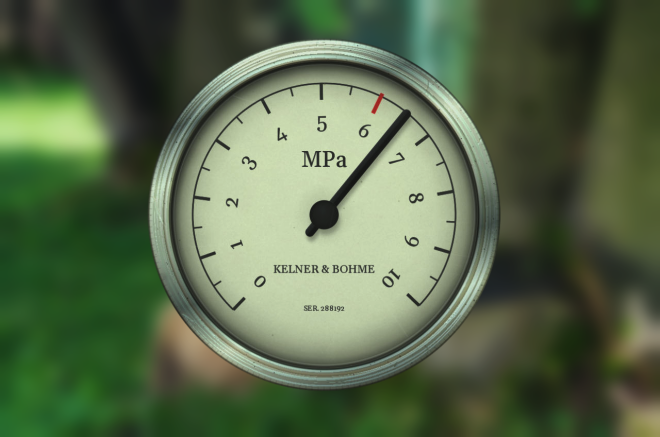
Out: value=6.5 unit=MPa
